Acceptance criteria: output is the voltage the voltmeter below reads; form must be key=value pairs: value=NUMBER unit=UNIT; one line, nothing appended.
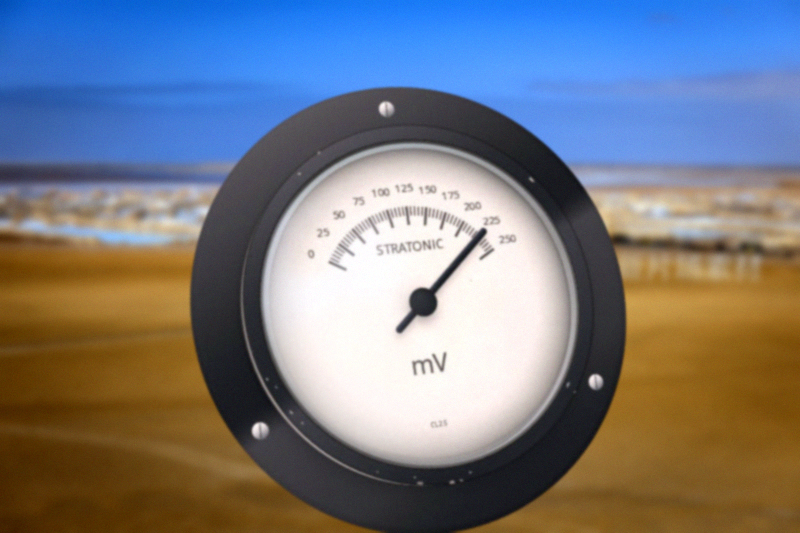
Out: value=225 unit=mV
